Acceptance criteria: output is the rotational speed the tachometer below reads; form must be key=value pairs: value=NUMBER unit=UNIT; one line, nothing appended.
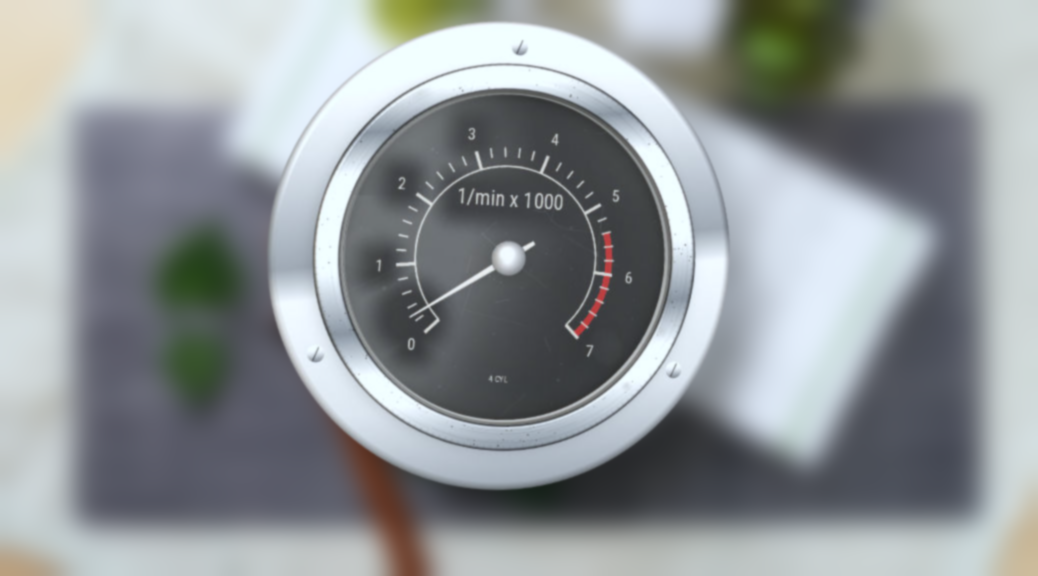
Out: value=300 unit=rpm
